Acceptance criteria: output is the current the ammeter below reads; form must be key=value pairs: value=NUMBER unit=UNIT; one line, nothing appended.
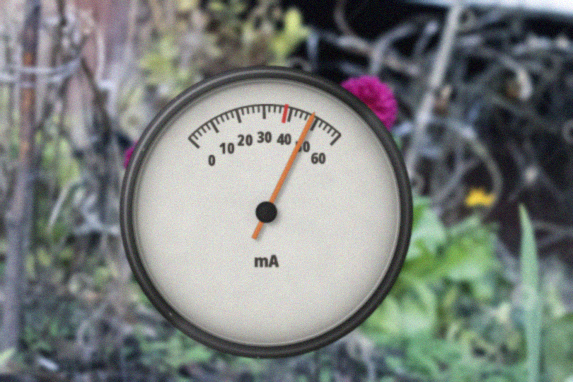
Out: value=48 unit=mA
